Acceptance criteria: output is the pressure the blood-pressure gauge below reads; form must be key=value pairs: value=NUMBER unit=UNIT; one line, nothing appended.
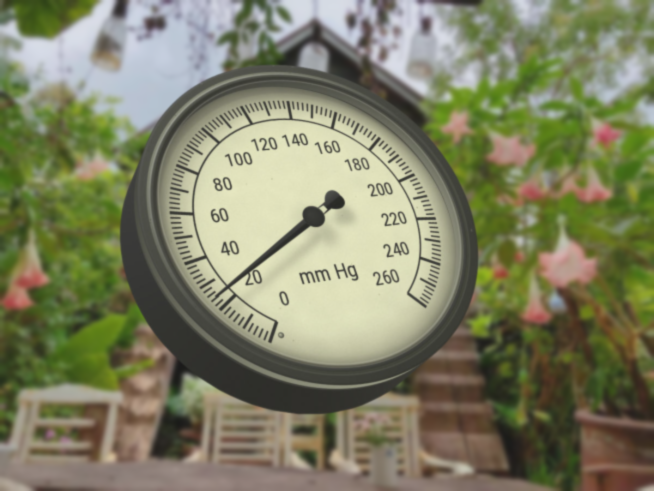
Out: value=24 unit=mmHg
